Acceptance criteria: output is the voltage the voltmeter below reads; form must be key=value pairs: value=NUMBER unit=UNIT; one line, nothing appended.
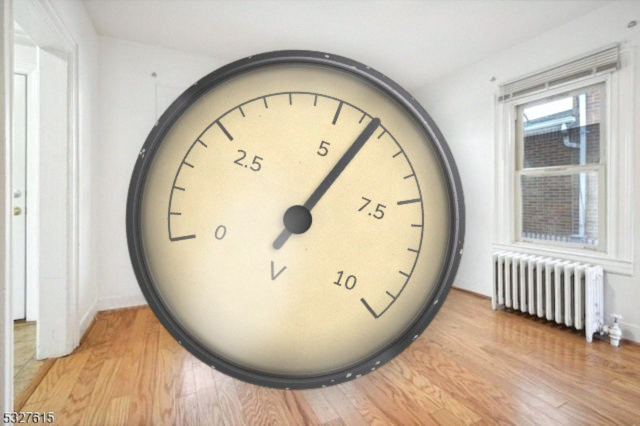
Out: value=5.75 unit=V
